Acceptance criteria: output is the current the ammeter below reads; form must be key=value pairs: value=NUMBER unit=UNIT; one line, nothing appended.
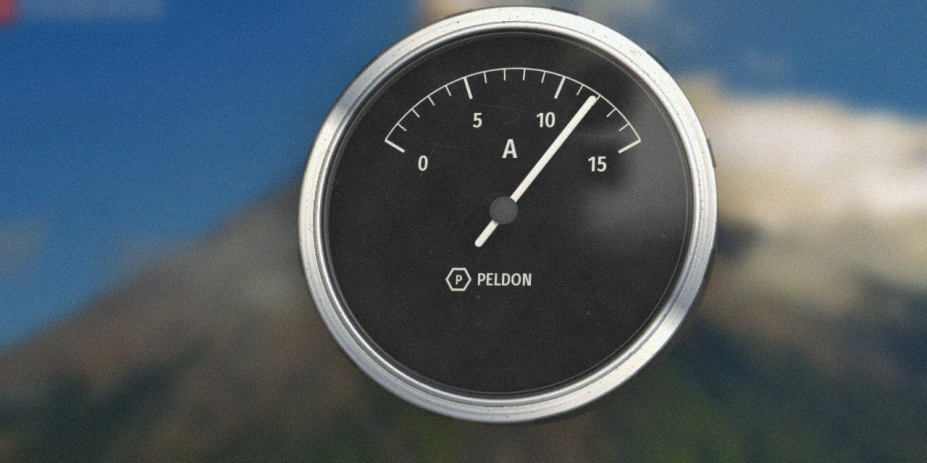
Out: value=12 unit=A
